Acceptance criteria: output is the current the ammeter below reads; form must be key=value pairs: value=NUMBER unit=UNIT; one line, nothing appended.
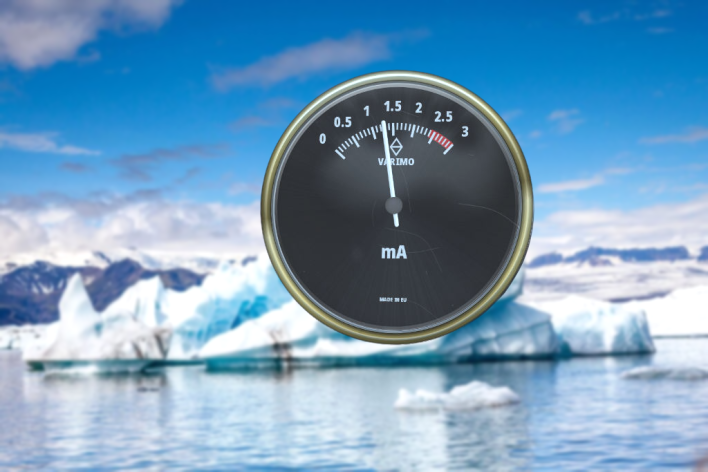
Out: value=1.3 unit=mA
